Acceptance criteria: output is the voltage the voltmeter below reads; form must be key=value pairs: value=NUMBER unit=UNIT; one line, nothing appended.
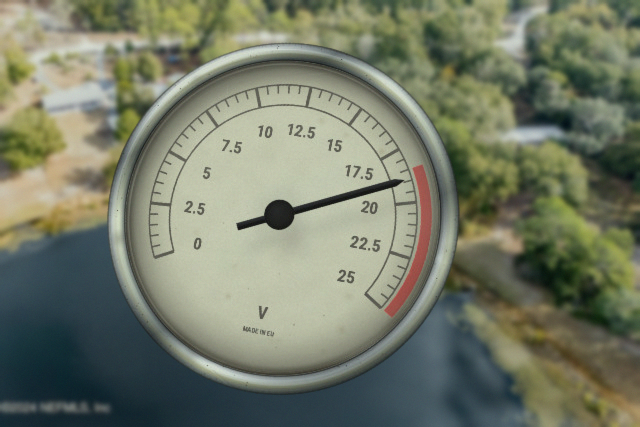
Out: value=19 unit=V
